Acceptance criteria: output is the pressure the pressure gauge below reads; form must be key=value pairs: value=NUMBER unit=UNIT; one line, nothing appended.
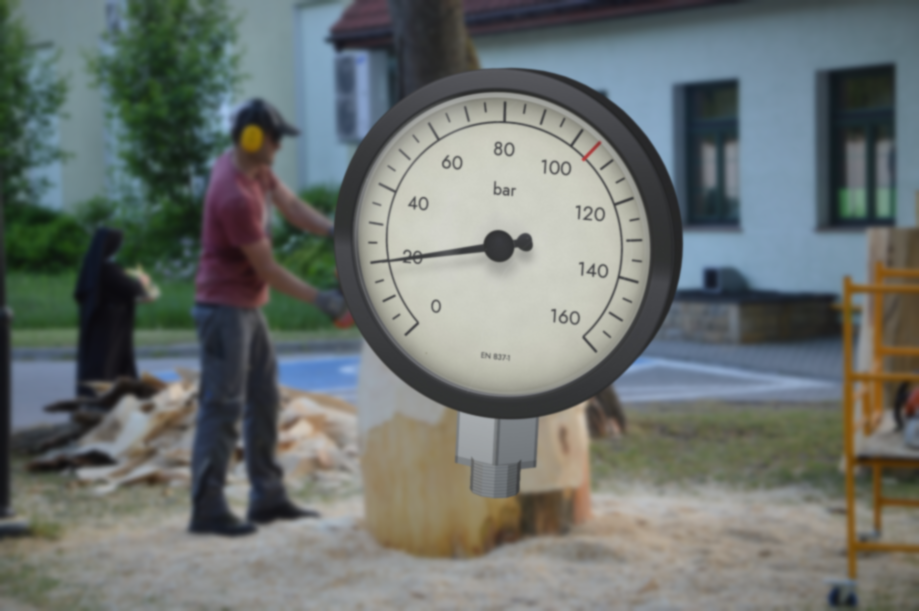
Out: value=20 unit=bar
